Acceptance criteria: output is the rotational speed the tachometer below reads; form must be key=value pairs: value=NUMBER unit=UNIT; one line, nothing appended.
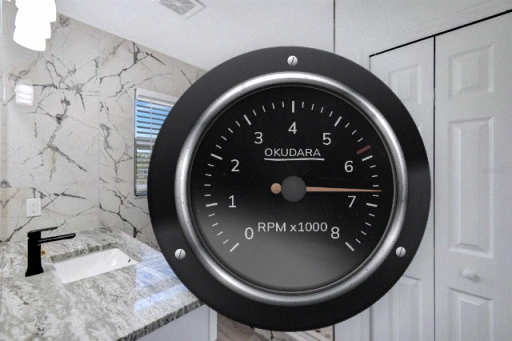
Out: value=6700 unit=rpm
